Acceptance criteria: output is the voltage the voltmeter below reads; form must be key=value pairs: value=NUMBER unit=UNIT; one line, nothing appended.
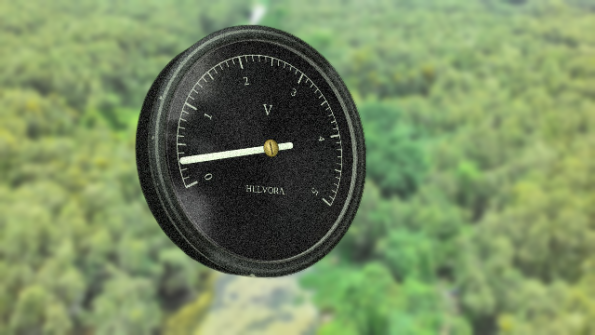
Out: value=0.3 unit=V
